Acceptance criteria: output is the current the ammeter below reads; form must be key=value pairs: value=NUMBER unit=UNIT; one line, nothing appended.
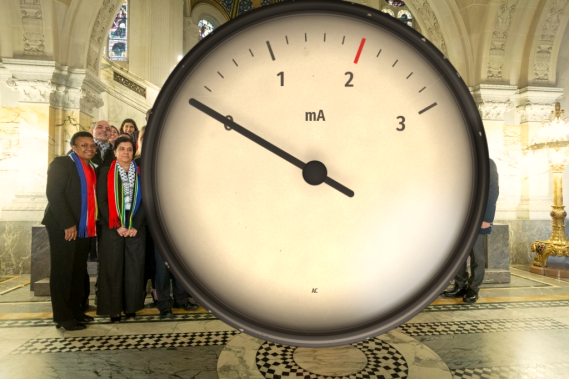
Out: value=0 unit=mA
